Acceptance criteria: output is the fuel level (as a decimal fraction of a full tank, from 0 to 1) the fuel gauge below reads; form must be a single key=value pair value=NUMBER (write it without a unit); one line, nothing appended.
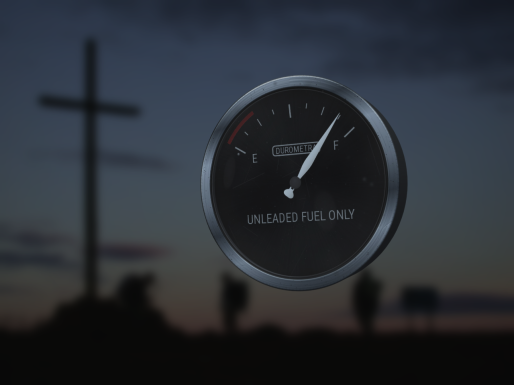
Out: value=0.875
